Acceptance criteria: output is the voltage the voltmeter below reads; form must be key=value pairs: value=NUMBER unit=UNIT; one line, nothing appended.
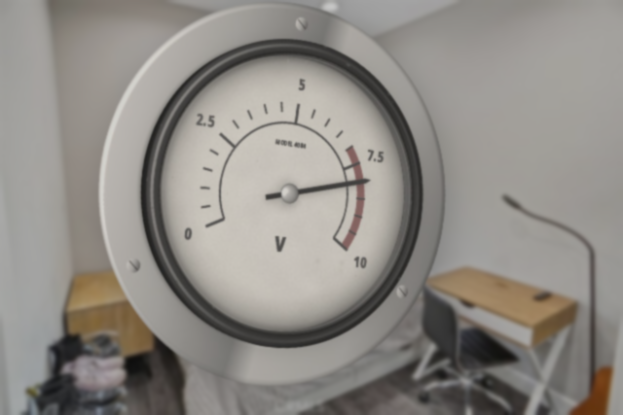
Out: value=8 unit=V
